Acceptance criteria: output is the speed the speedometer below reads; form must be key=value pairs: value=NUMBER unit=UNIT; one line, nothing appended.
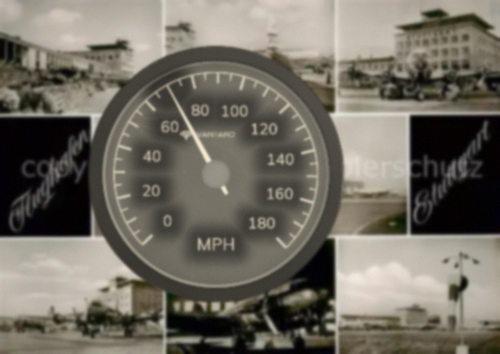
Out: value=70 unit=mph
